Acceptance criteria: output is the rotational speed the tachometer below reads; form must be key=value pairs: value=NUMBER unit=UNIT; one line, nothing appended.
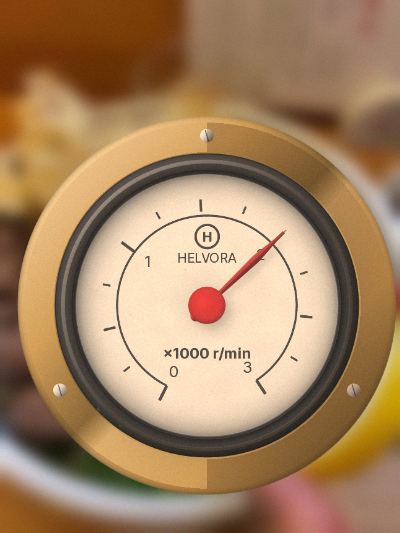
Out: value=2000 unit=rpm
